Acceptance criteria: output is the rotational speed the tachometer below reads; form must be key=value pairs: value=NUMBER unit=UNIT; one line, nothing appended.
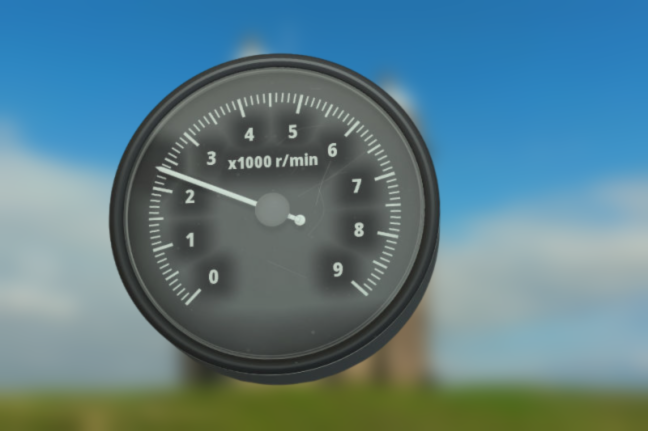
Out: value=2300 unit=rpm
